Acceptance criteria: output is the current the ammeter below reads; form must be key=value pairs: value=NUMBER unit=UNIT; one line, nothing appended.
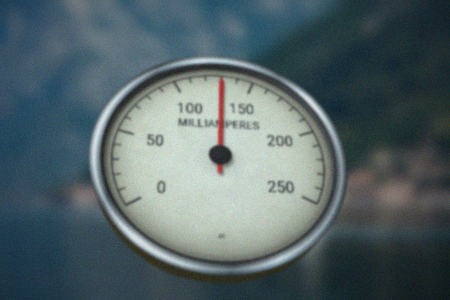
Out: value=130 unit=mA
